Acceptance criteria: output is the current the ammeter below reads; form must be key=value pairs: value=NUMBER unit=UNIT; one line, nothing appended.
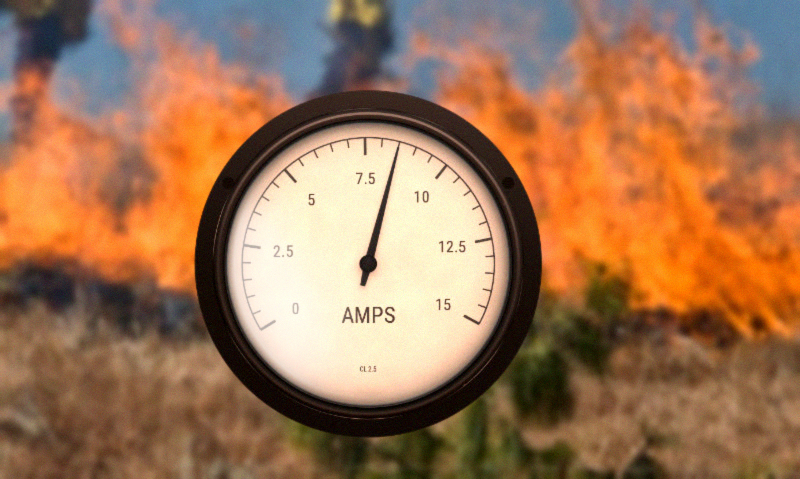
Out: value=8.5 unit=A
